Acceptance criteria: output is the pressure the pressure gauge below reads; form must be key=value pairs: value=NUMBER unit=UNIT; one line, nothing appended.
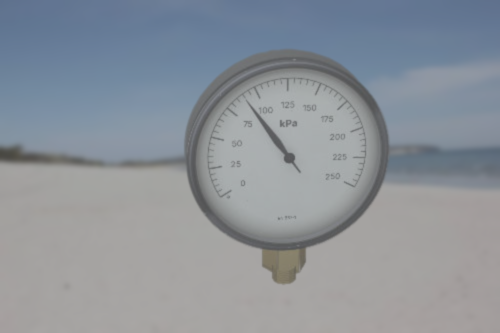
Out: value=90 unit=kPa
